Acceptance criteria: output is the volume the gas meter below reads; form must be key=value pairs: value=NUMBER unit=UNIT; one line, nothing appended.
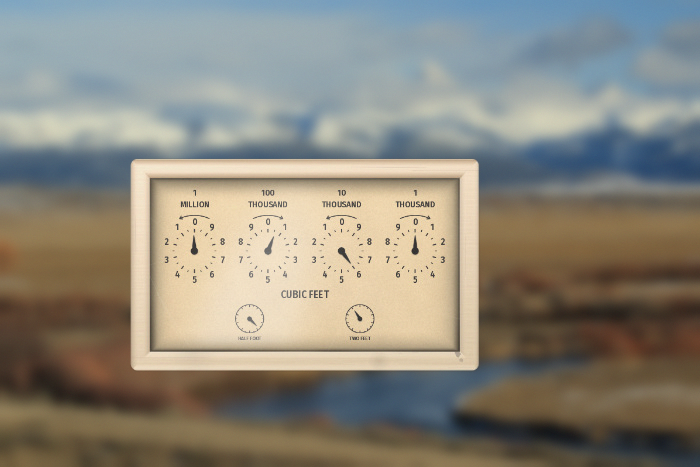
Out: value=6000 unit=ft³
